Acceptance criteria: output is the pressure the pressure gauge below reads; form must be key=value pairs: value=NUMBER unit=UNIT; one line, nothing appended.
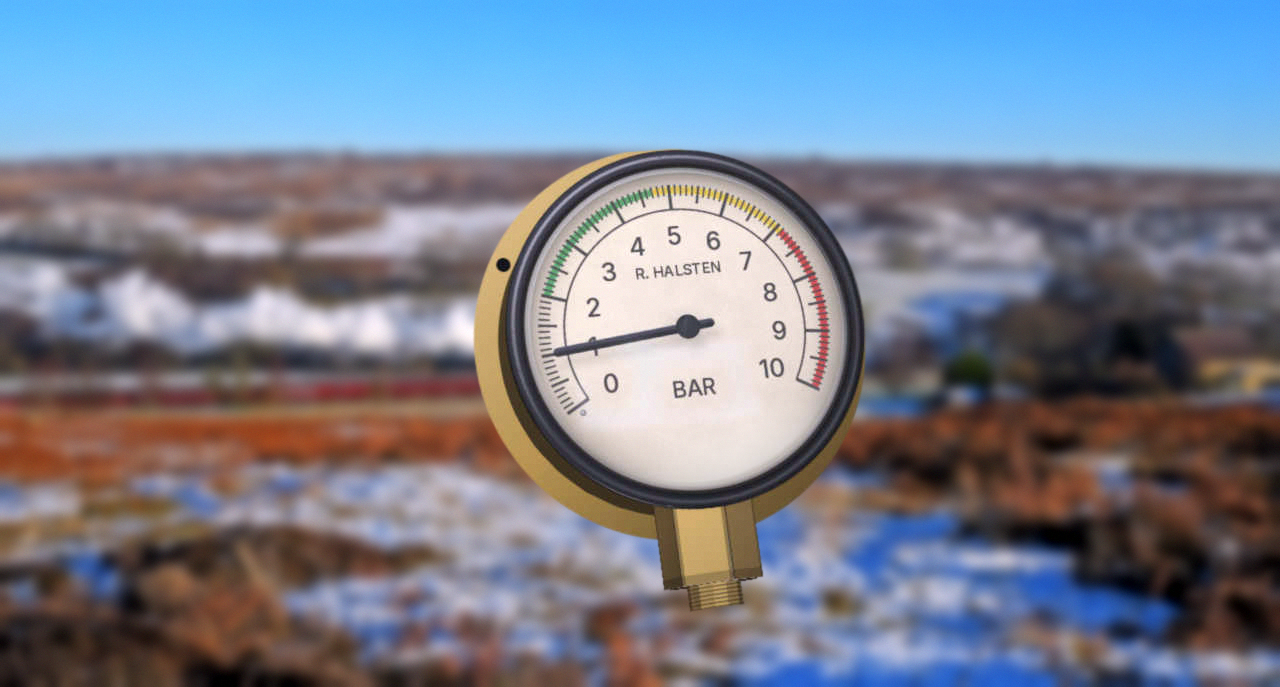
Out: value=1 unit=bar
